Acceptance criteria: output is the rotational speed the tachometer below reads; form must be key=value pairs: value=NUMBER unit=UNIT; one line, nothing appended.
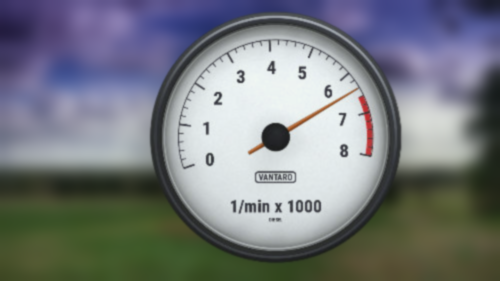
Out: value=6400 unit=rpm
